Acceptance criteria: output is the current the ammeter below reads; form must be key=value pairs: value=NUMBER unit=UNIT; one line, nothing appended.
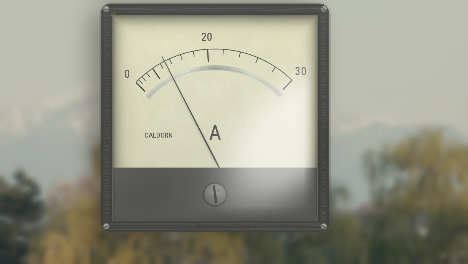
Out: value=13 unit=A
